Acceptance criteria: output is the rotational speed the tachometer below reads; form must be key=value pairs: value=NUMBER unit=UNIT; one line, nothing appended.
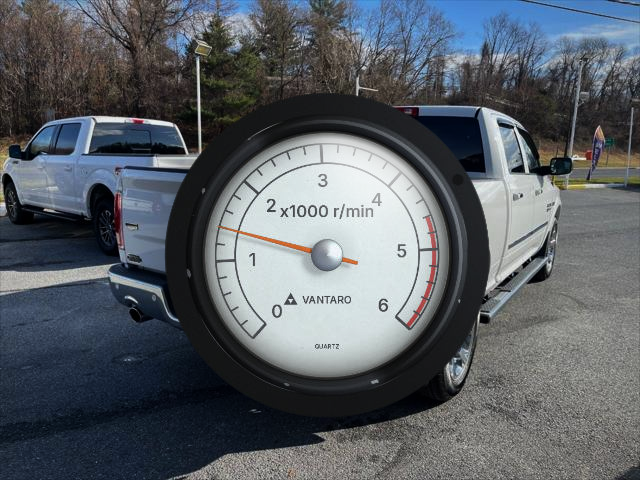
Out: value=1400 unit=rpm
